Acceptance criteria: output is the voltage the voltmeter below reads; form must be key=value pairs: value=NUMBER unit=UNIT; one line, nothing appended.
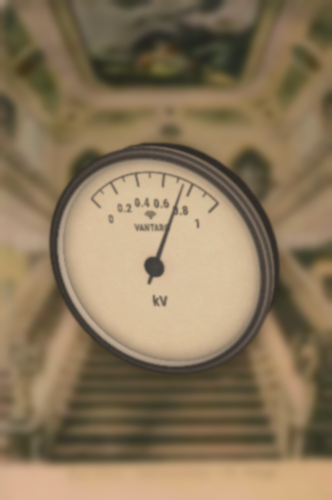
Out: value=0.75 unit=kV
